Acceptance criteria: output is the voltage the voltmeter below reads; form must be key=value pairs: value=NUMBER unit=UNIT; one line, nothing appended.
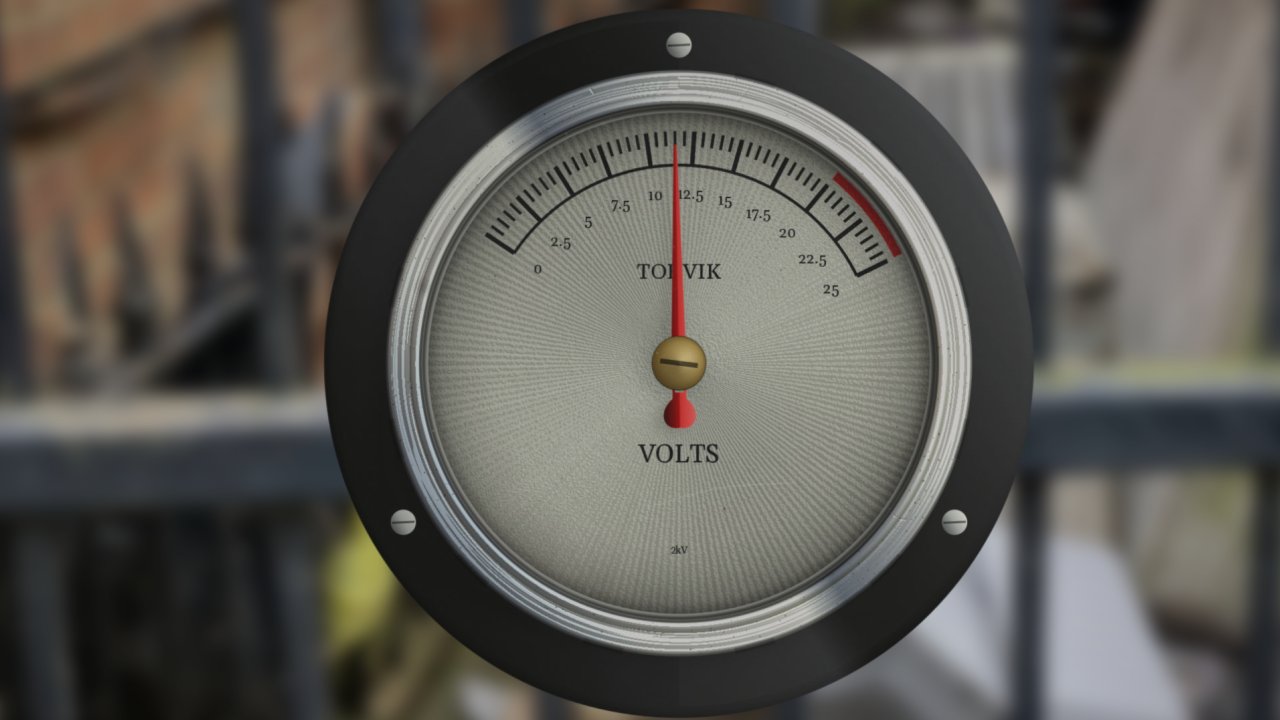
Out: value=11.5 unit=V
